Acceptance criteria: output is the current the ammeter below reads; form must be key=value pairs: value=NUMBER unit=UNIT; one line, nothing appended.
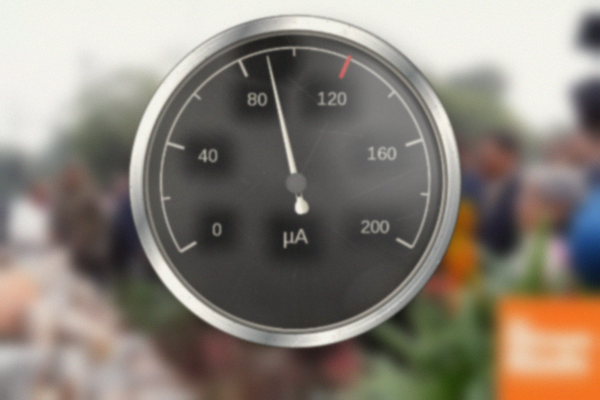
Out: value=90 unit=µA
